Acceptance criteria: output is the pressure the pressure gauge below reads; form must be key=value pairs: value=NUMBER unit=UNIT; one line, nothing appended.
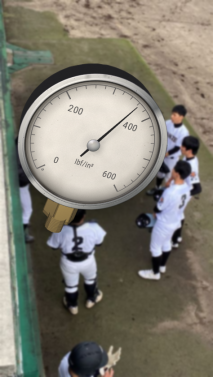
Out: value=360 unit=psi
